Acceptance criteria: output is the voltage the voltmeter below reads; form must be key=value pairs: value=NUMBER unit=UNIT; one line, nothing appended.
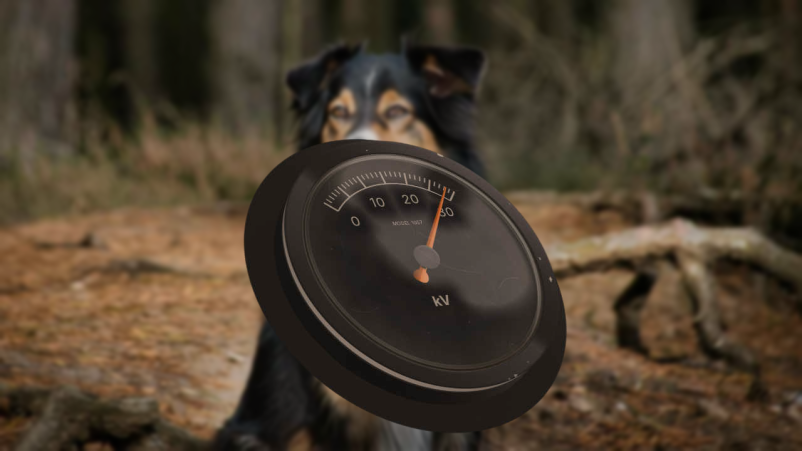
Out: value=28 unit=kV
